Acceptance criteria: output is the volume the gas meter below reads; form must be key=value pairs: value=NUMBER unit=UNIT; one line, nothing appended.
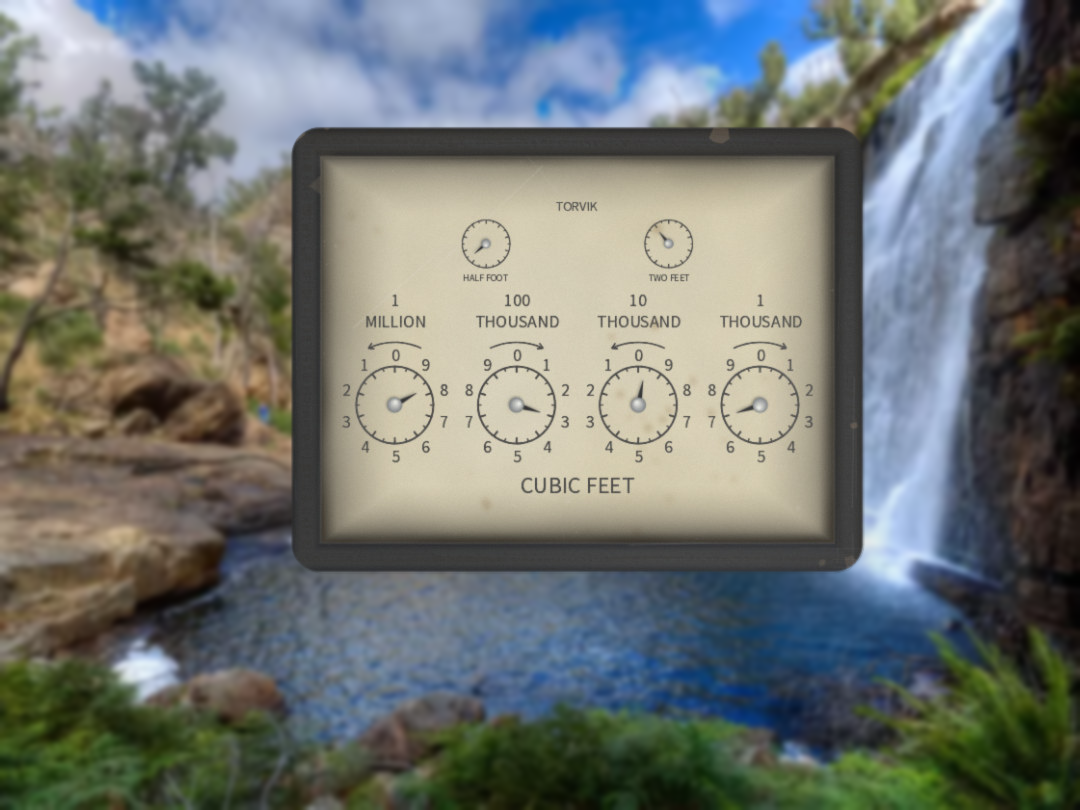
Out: value=829700 unit=ft³
